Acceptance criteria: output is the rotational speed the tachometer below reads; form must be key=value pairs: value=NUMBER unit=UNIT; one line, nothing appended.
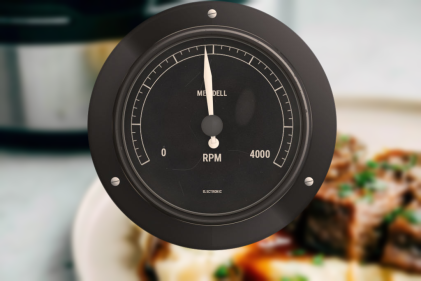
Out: value=1900 unit=rpm
